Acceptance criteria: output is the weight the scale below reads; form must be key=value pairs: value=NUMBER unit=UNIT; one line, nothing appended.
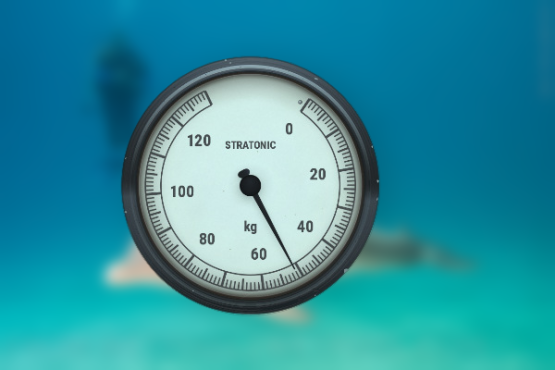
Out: value=51 unit=kg
